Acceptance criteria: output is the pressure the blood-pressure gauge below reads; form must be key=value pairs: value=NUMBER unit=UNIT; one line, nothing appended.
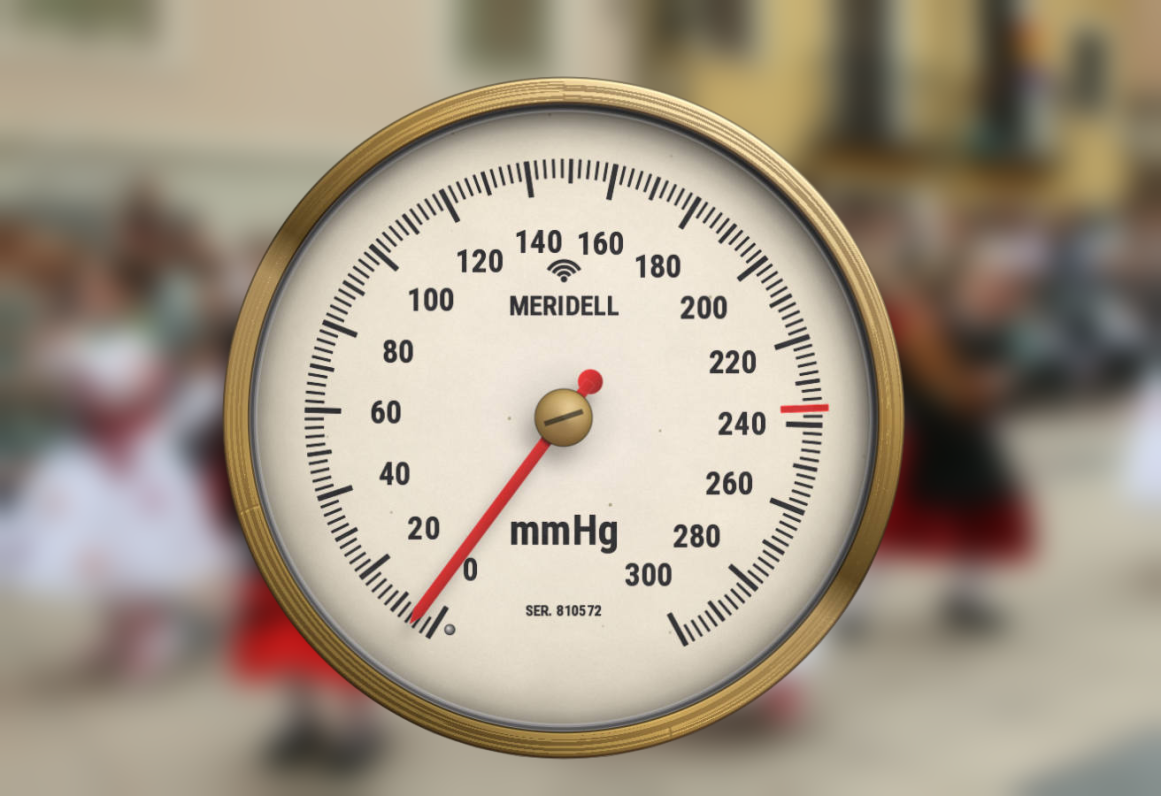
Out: value=5 unit=mmHg
